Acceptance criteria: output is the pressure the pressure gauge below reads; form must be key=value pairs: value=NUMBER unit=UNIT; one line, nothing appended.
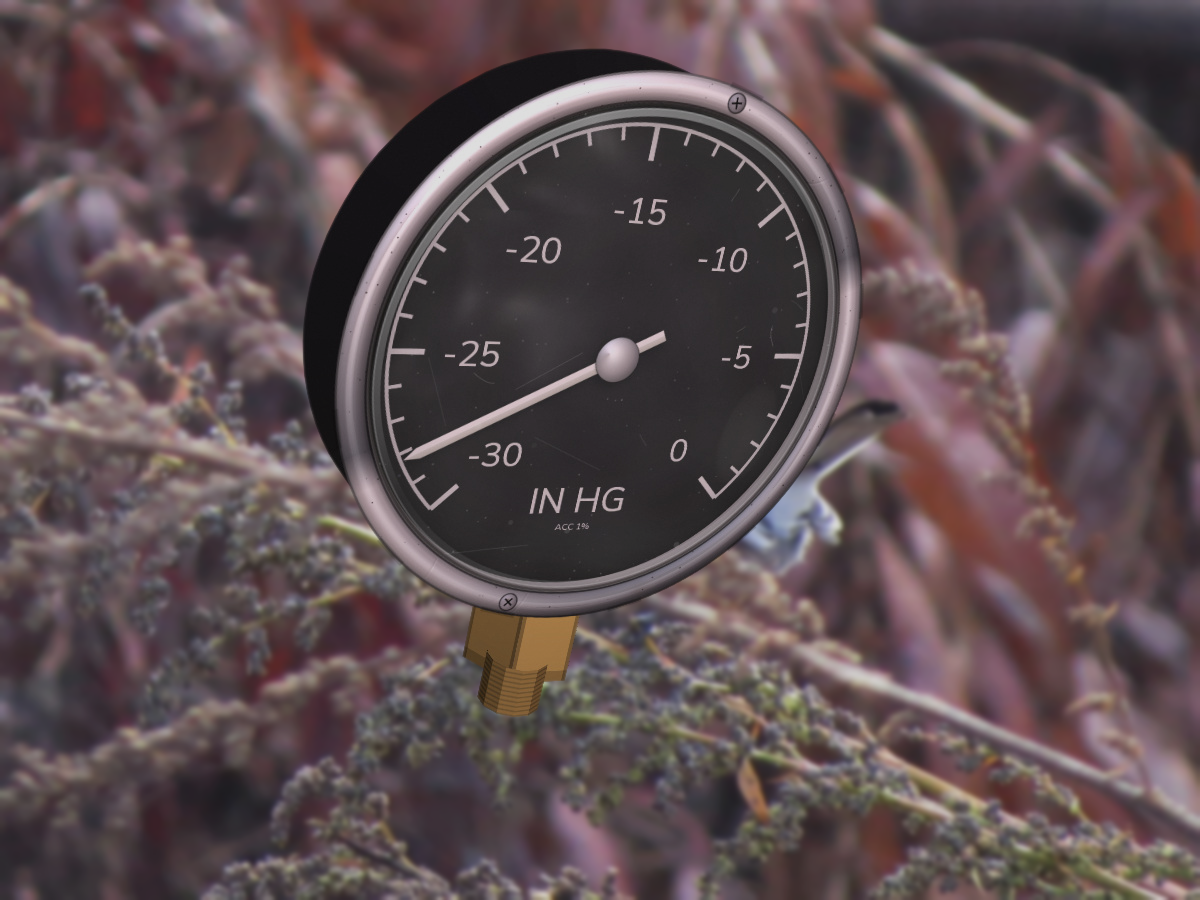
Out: value=-28 unit=inHg
